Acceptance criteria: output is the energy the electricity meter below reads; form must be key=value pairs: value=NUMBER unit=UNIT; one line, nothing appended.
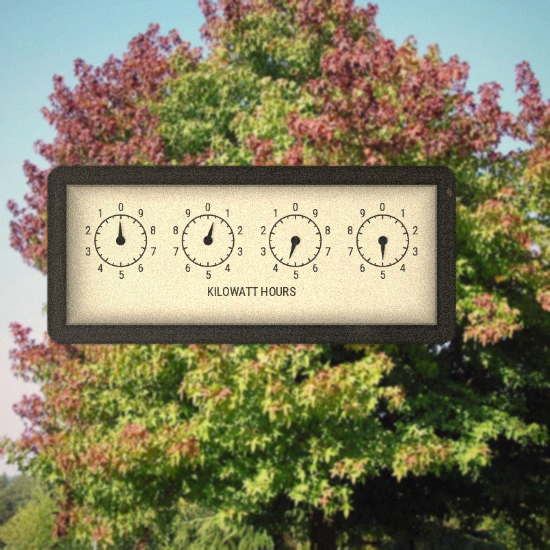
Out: value=45 unit=kWh
